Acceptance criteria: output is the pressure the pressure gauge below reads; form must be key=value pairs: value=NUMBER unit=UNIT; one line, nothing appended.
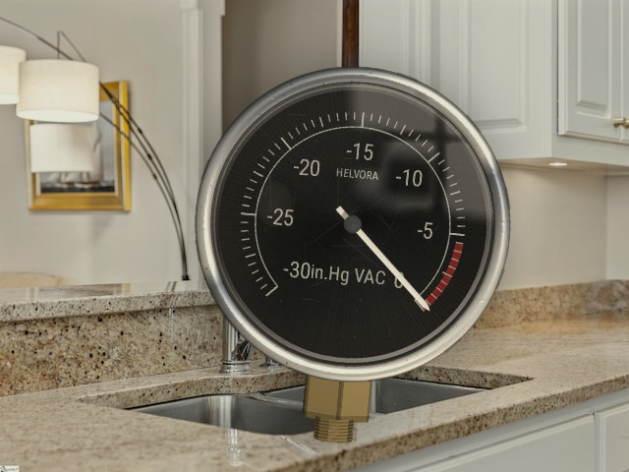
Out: value=-0.25 unit=inHg
